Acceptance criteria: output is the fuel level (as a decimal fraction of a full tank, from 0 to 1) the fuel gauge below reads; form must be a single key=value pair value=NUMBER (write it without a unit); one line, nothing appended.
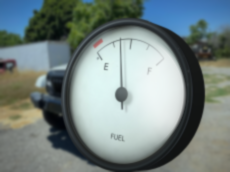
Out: value=0.375
